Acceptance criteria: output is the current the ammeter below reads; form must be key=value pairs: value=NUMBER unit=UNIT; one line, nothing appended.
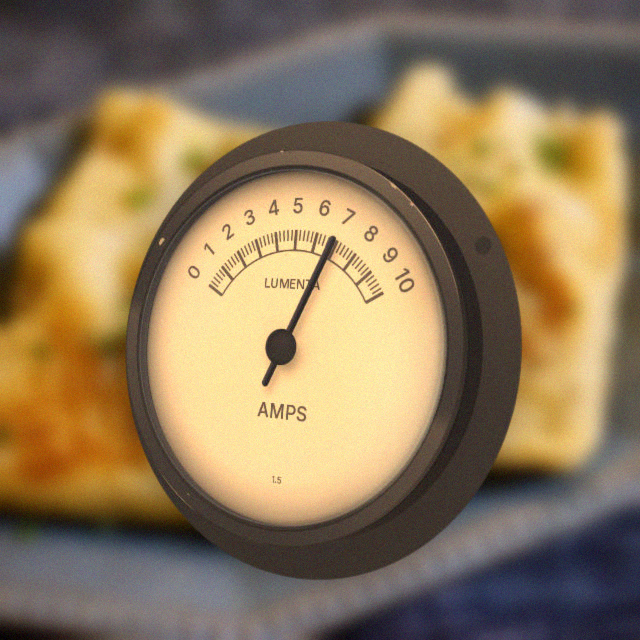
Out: value=7 unit=A
